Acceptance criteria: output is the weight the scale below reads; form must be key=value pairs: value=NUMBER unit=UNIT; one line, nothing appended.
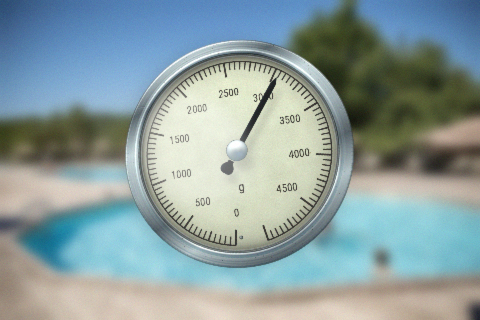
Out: value=3050 unit=g
